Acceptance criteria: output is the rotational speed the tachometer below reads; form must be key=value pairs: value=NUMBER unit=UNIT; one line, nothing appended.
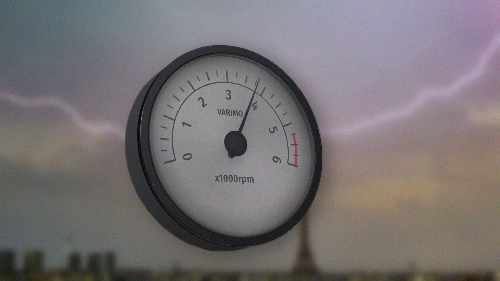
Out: value=3750 unit=rpm
